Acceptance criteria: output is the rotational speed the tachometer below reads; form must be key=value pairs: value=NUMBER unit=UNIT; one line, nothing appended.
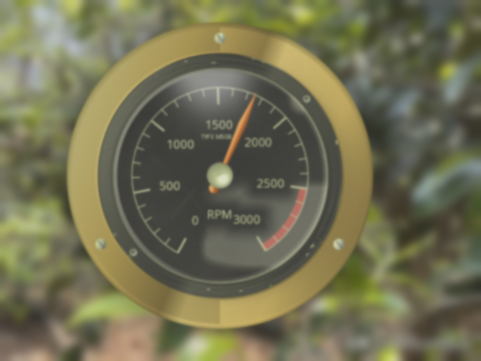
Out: value=1750 unit=rpm
